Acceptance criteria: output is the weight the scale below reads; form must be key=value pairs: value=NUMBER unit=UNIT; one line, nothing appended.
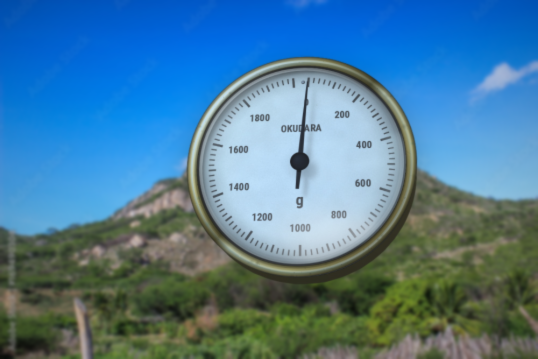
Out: value=0 unit=g
